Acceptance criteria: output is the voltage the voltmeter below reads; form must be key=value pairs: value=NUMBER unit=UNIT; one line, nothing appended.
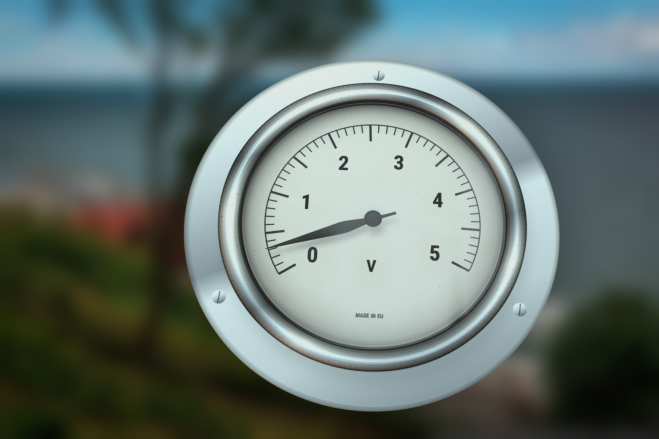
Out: value=0.3 unit=V
